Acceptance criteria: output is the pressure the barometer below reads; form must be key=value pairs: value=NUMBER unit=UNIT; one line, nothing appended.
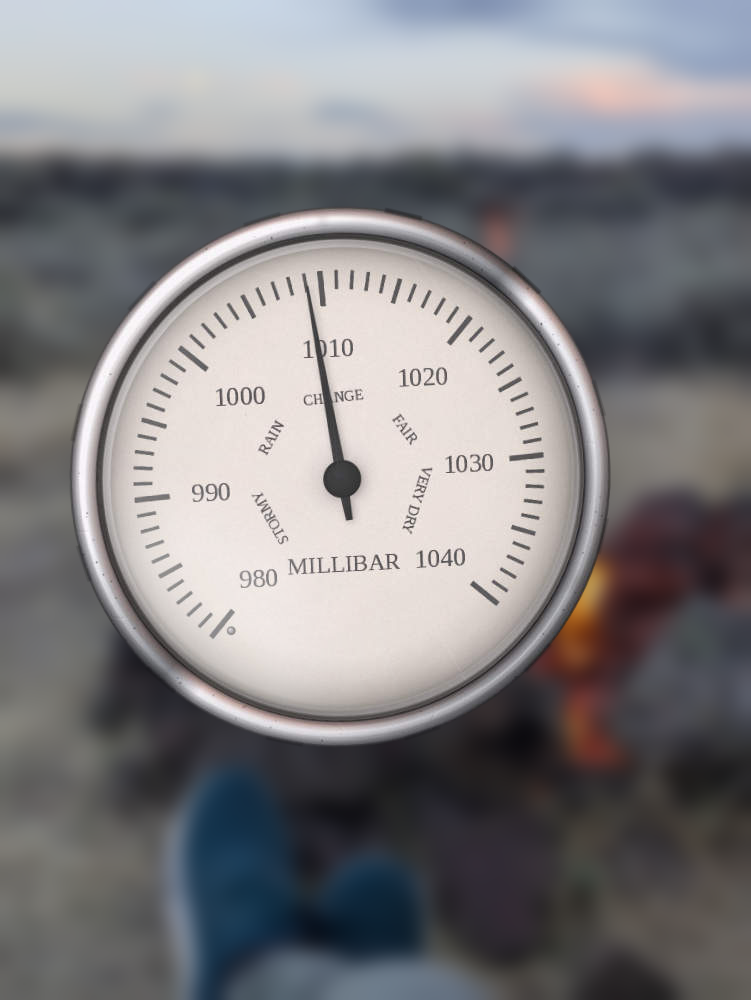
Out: value=1009 unit=mbar
